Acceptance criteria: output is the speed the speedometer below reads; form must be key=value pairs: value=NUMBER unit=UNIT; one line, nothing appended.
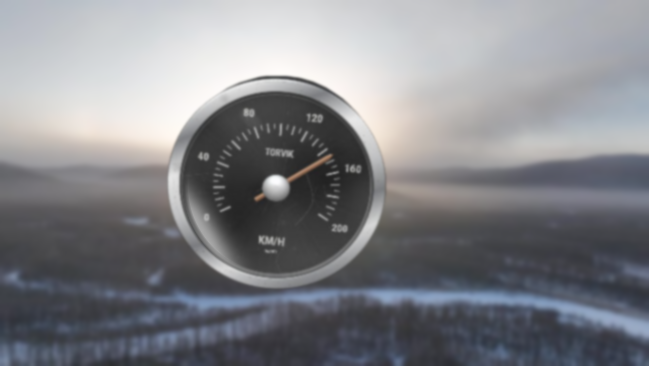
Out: value=145 unit=km/h
